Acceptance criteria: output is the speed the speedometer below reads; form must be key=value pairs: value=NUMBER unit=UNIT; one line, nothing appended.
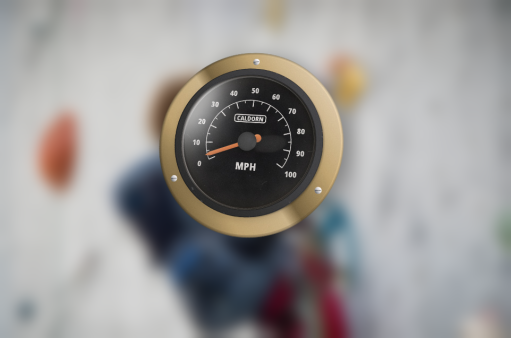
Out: value=2.5 unit=mph
